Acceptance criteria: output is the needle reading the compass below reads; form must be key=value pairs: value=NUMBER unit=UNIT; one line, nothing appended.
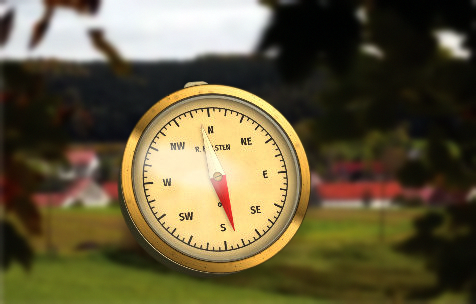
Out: value=170 unit=°
